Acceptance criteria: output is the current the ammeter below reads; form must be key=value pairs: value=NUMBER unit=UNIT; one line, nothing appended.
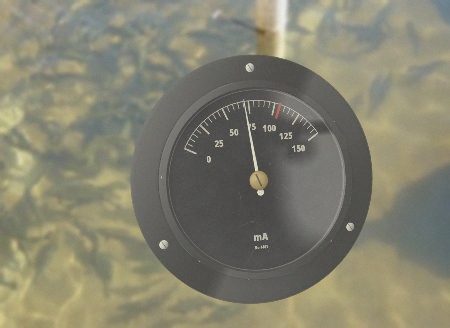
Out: value=70 unit=mA
